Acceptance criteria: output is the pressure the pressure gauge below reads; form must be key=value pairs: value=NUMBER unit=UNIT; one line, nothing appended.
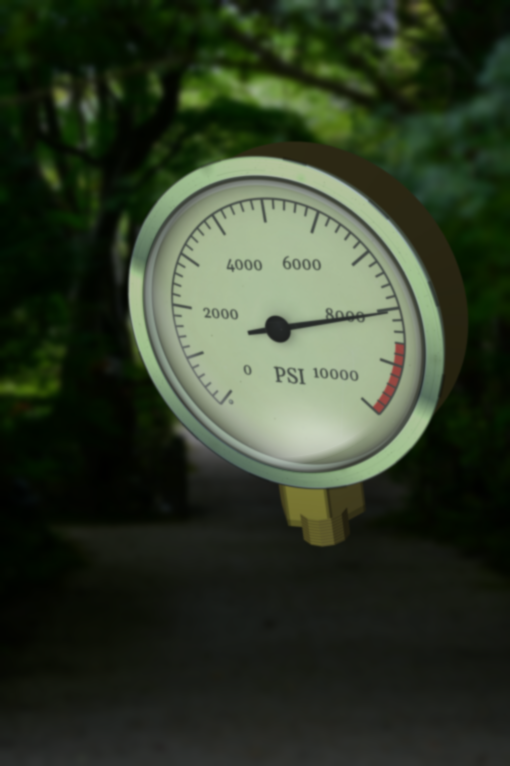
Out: value=8000 unit=psi
